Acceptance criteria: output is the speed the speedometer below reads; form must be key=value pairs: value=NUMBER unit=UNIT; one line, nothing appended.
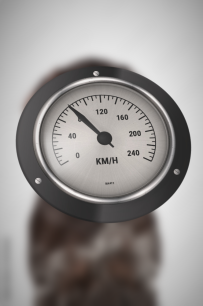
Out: value=80 unit=km/h
